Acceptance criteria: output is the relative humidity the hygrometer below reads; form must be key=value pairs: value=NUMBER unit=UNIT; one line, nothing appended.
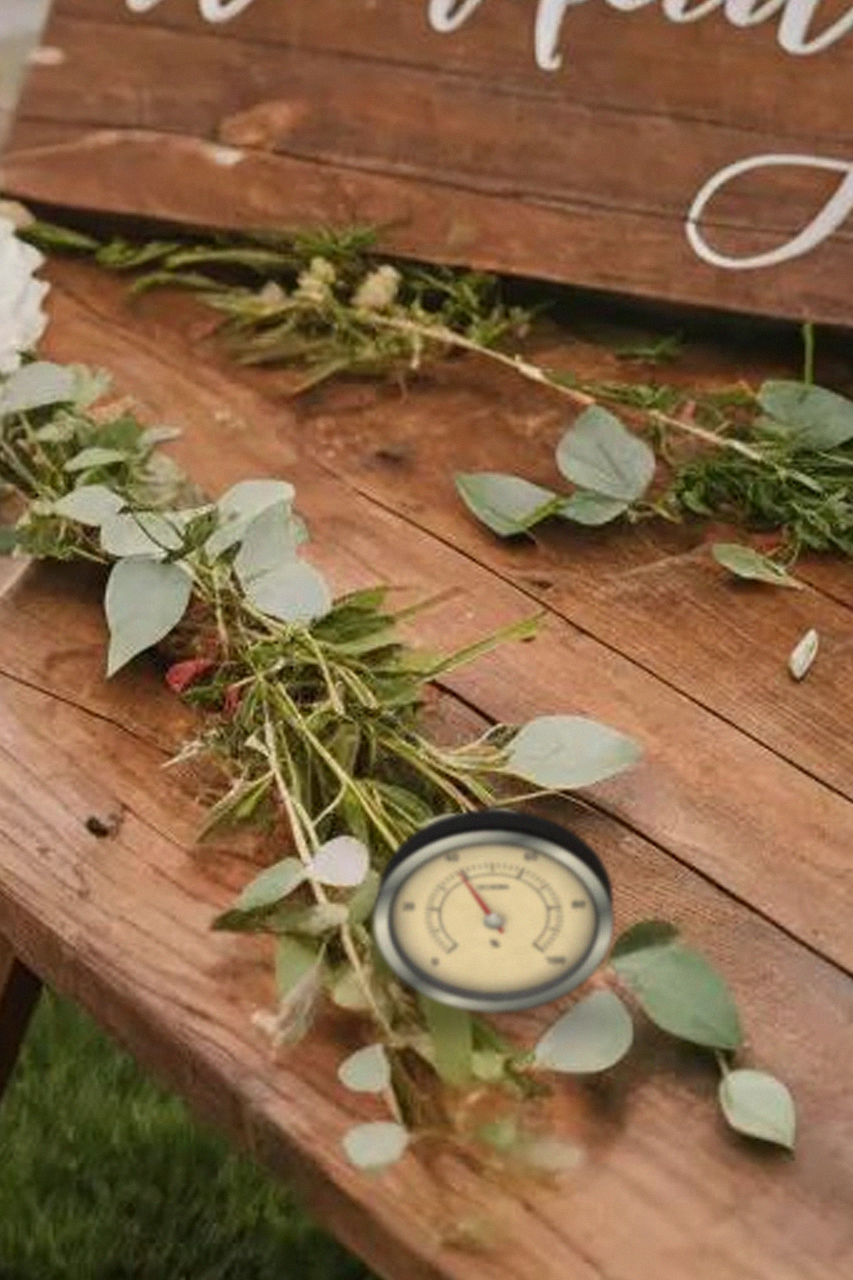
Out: value=40 unit=%
